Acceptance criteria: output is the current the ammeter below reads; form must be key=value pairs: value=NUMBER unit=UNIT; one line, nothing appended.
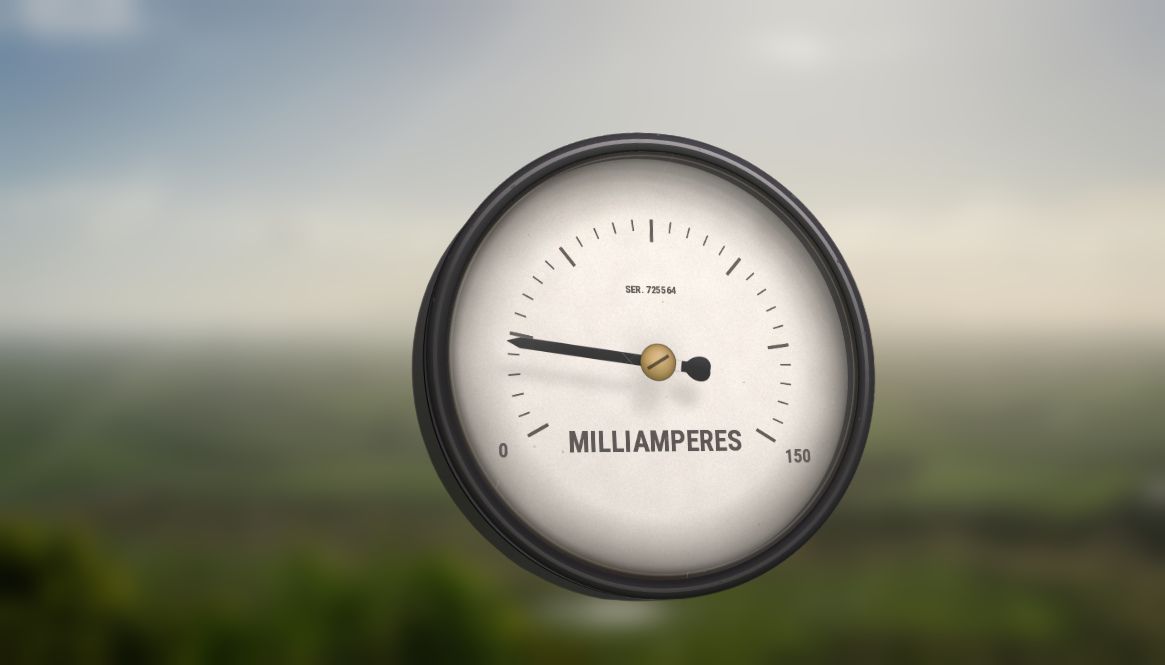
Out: value=22.5 unit=mA
